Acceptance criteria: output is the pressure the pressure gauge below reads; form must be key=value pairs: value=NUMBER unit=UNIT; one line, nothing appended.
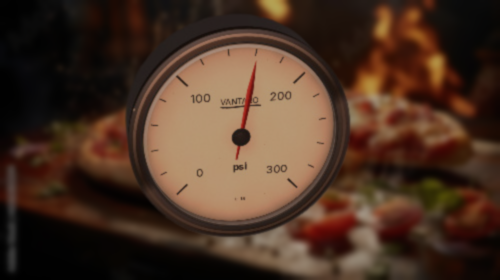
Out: value=160 unit=psi
